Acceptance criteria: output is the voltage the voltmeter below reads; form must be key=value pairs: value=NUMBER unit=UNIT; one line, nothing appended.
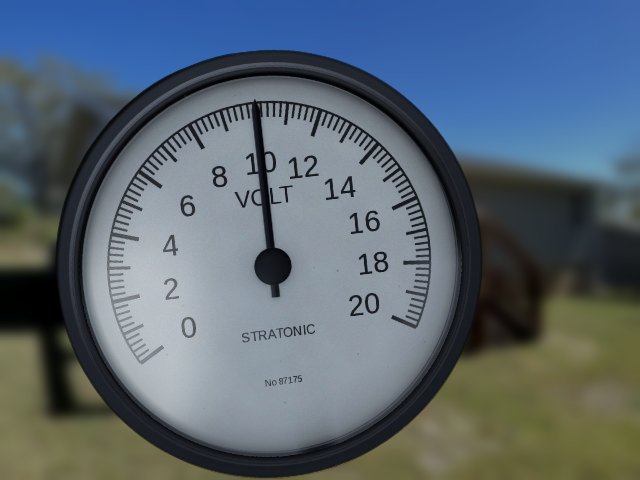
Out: value=10 unit=V
